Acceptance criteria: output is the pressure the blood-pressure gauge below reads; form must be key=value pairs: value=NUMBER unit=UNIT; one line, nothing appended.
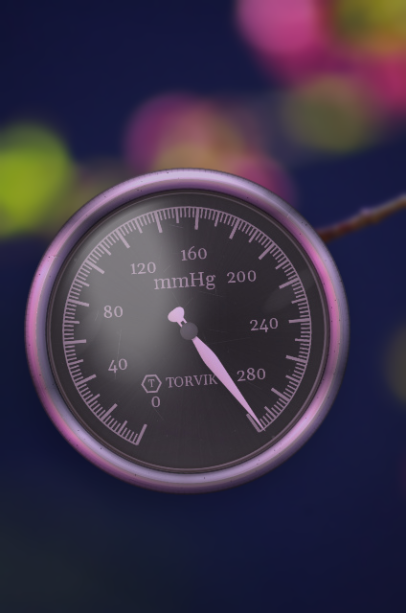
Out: value=298 unit=mmHg
